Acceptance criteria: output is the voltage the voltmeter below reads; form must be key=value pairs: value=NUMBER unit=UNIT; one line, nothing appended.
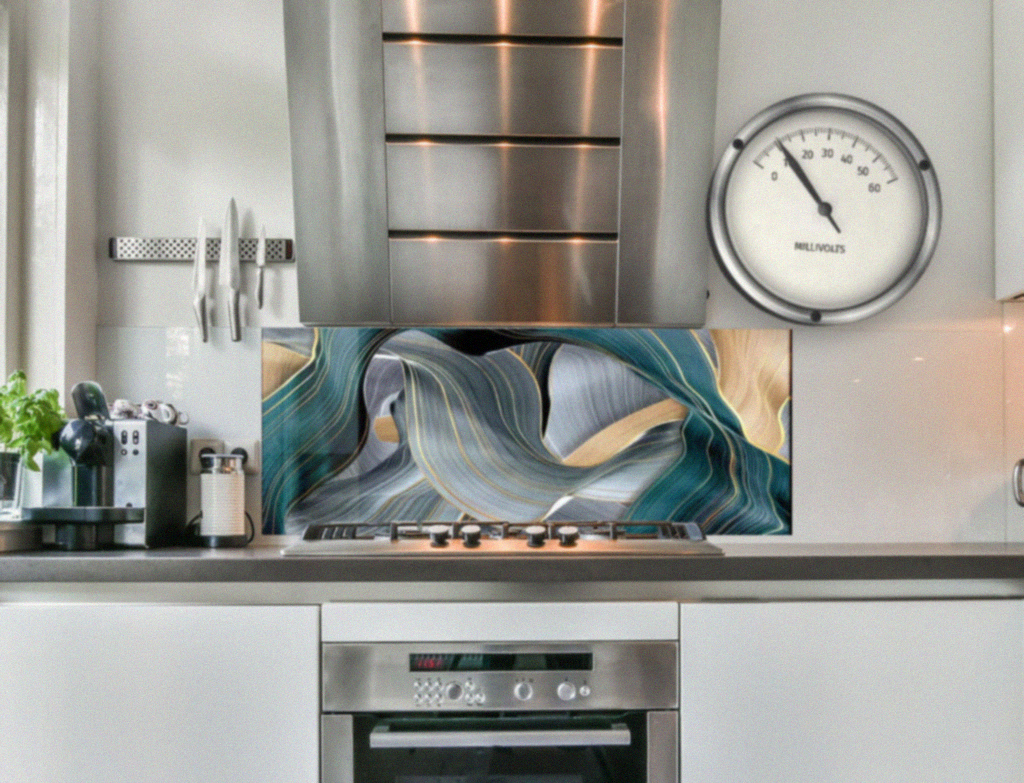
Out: value=10 unit=mV
